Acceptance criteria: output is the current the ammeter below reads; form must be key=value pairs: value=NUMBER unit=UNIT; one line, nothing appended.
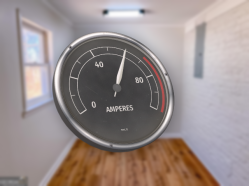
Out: value=60 unit=A
